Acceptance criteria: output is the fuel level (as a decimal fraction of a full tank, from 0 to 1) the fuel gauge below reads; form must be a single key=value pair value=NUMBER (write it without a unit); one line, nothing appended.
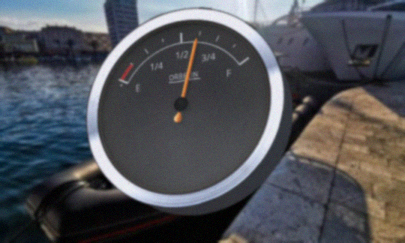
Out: value=0.625
